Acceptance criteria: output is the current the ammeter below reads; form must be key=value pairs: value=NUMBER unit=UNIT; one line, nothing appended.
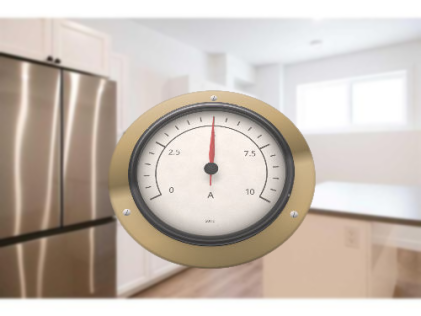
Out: value=5 unit=A
